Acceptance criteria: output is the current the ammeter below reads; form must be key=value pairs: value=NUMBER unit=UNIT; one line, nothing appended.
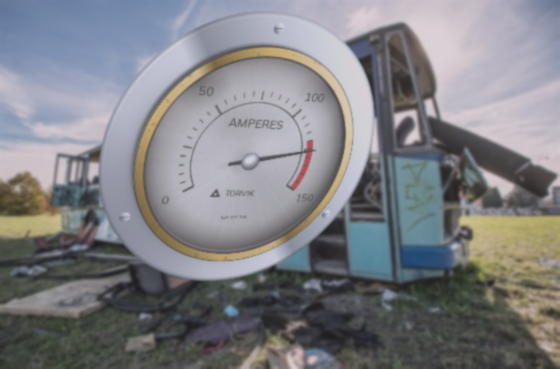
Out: value=125 unit=A
